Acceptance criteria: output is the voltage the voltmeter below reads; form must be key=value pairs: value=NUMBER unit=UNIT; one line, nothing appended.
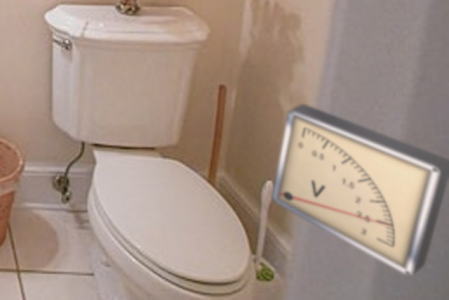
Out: value=2.5 unit=V
